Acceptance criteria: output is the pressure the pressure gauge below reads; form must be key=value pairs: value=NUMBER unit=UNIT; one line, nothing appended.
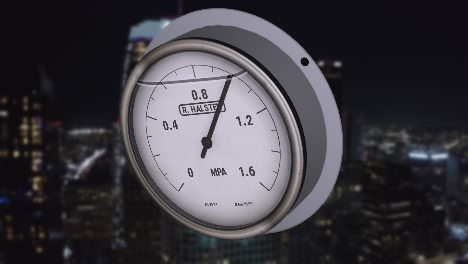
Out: value=1 unit=MPa
